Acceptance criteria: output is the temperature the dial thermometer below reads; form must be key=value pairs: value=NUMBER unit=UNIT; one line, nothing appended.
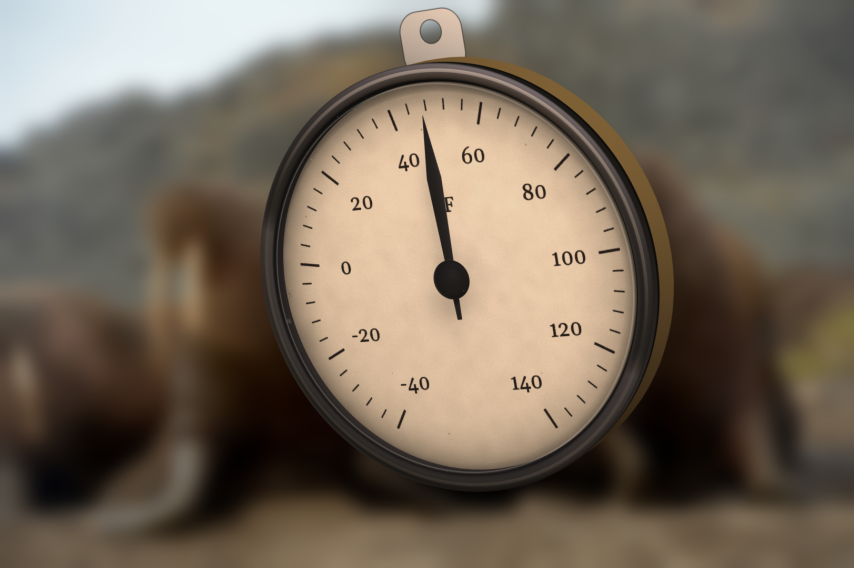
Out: value=48 unit=°F
